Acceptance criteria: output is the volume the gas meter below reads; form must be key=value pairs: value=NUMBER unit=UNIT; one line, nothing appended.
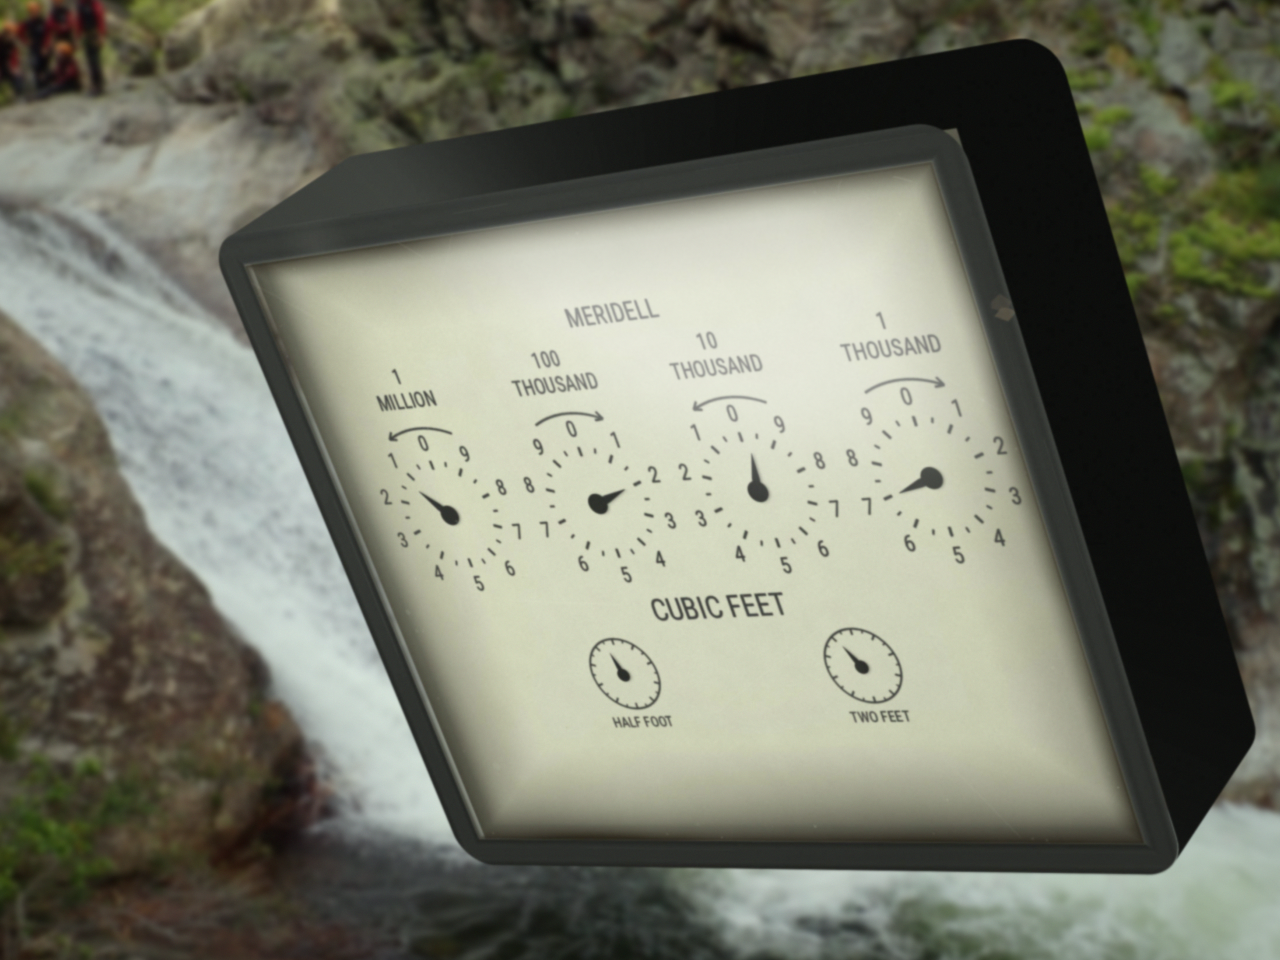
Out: value=119700 unit=ft³
